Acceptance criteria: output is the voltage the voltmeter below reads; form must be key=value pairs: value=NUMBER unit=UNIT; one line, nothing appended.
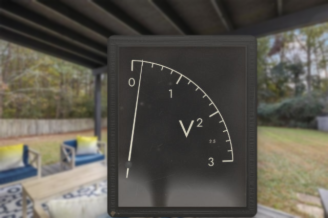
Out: value=0.2 unit=V
